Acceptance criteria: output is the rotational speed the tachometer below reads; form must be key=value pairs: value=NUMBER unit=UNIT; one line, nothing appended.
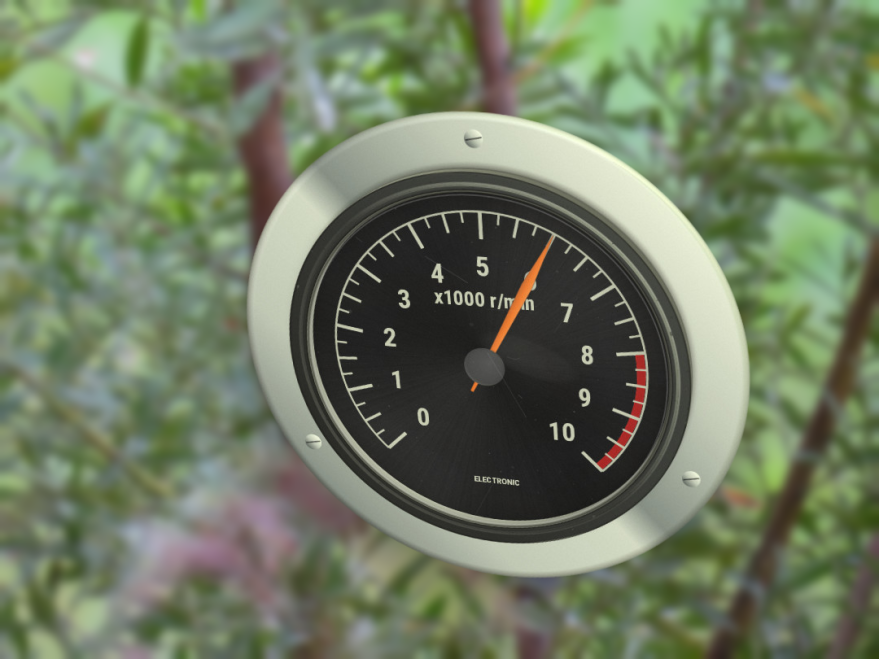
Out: value=6000 unit=rpm
